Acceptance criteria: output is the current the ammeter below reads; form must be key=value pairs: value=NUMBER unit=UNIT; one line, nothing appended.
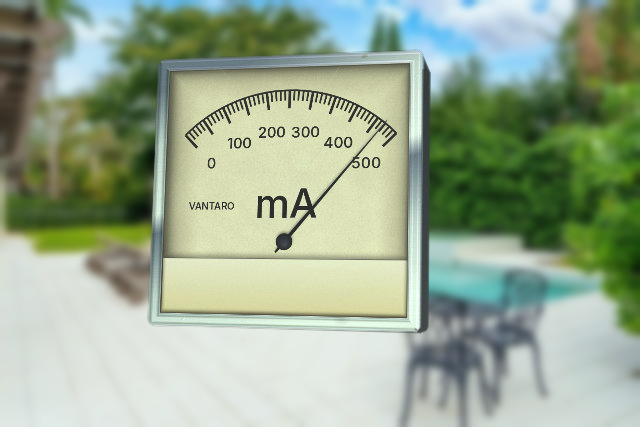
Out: value=470 unit=mA
